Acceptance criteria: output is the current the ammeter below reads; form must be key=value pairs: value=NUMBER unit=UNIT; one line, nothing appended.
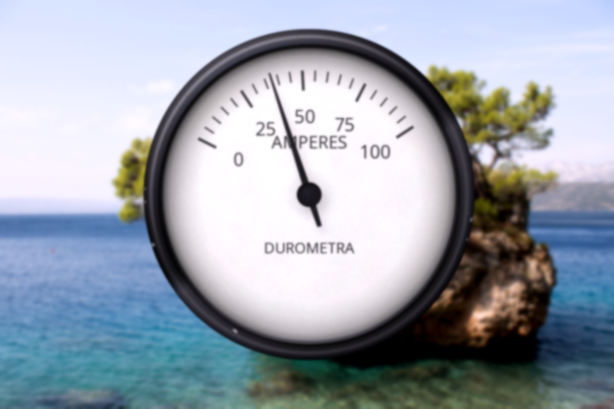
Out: value=37.5 unit=A
